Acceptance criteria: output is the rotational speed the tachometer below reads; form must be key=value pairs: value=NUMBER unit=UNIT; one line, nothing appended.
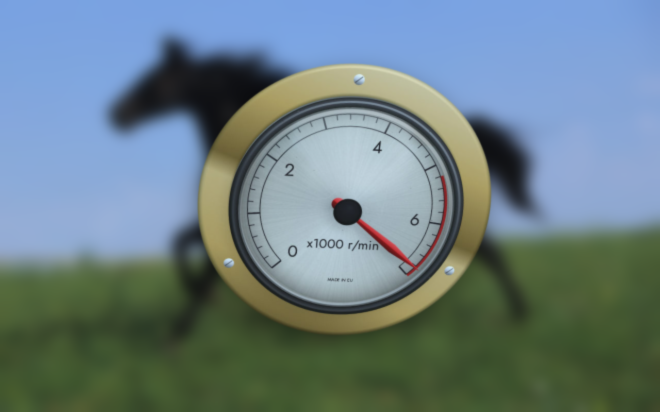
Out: value=6800 unit=rpm
